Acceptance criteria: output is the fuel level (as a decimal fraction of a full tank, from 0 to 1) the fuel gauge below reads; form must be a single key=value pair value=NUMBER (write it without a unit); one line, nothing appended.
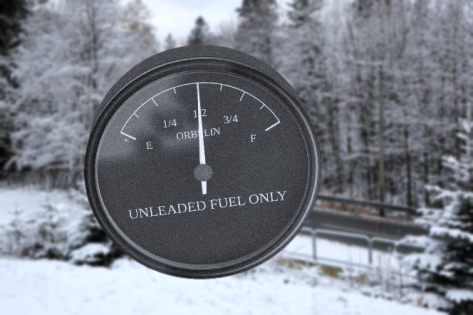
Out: value=0.5
